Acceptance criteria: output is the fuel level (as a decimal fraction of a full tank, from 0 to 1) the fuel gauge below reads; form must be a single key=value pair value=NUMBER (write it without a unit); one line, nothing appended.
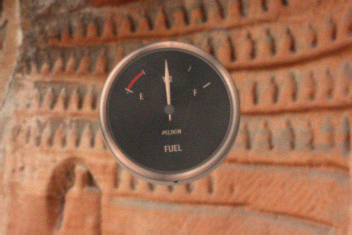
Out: value=0.5
